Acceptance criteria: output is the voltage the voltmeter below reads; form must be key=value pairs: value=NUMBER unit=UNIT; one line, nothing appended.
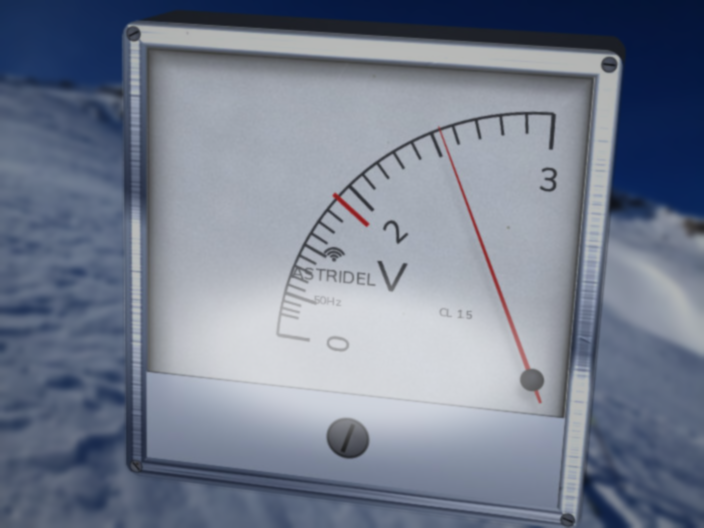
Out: value=2.55 unit=V
